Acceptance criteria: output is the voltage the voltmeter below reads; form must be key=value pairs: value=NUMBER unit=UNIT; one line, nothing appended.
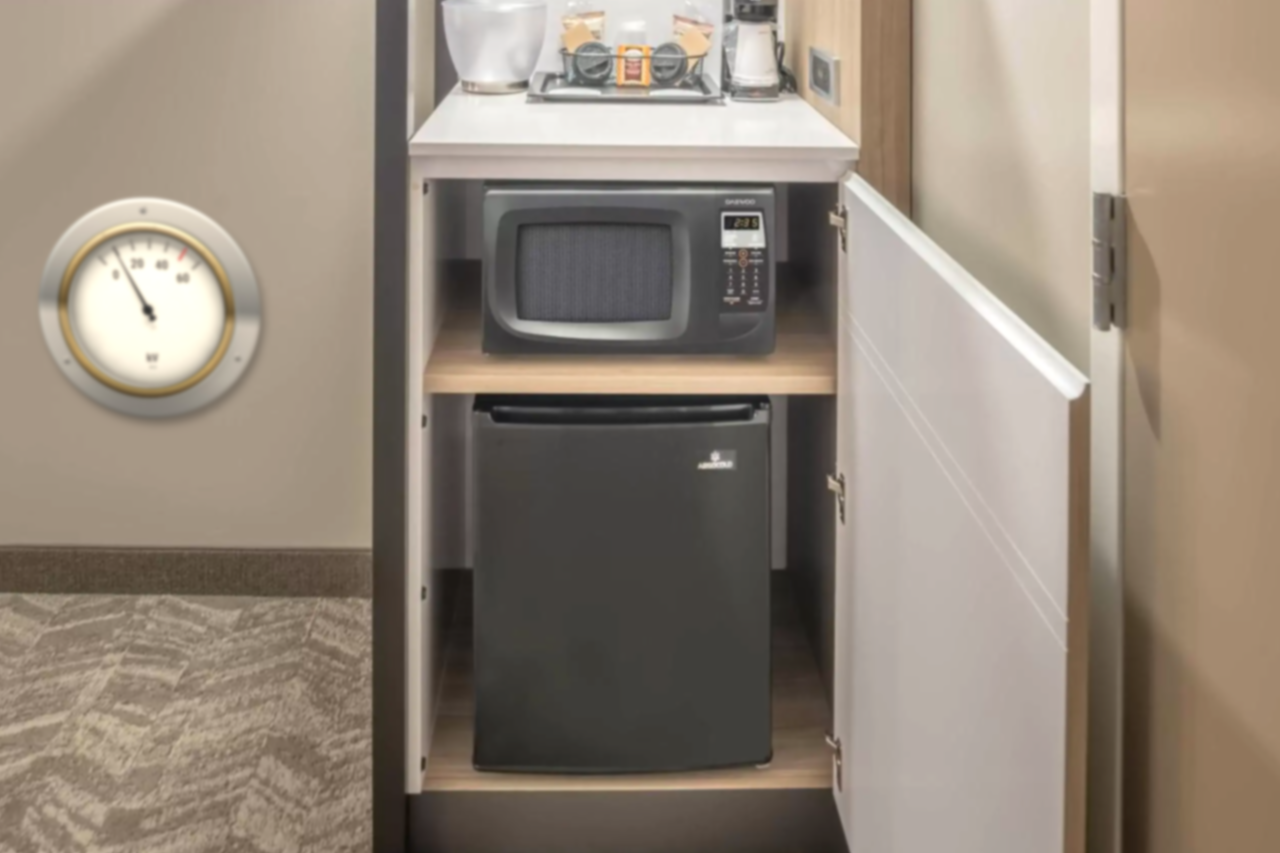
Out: value=10 unit=kV
